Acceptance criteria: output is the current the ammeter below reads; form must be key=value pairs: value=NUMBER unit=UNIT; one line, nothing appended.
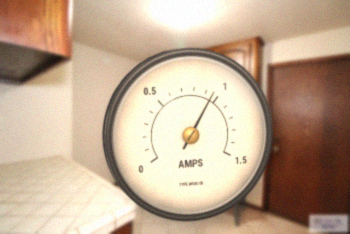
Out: value=0.95 unit=A
